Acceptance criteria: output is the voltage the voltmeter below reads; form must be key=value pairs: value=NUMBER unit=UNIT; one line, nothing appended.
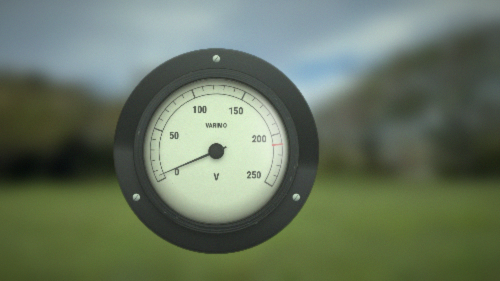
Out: value=5 unit=V
